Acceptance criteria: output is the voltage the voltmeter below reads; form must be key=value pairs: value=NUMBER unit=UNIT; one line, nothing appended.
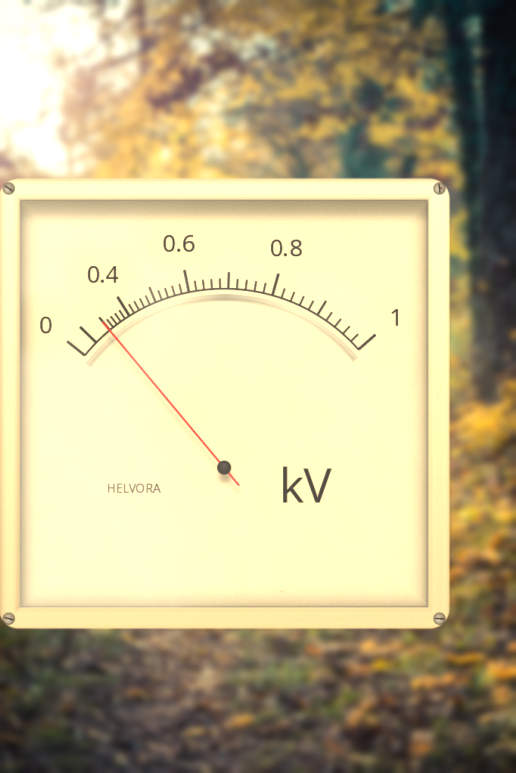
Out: value=0.3 unit=kV
